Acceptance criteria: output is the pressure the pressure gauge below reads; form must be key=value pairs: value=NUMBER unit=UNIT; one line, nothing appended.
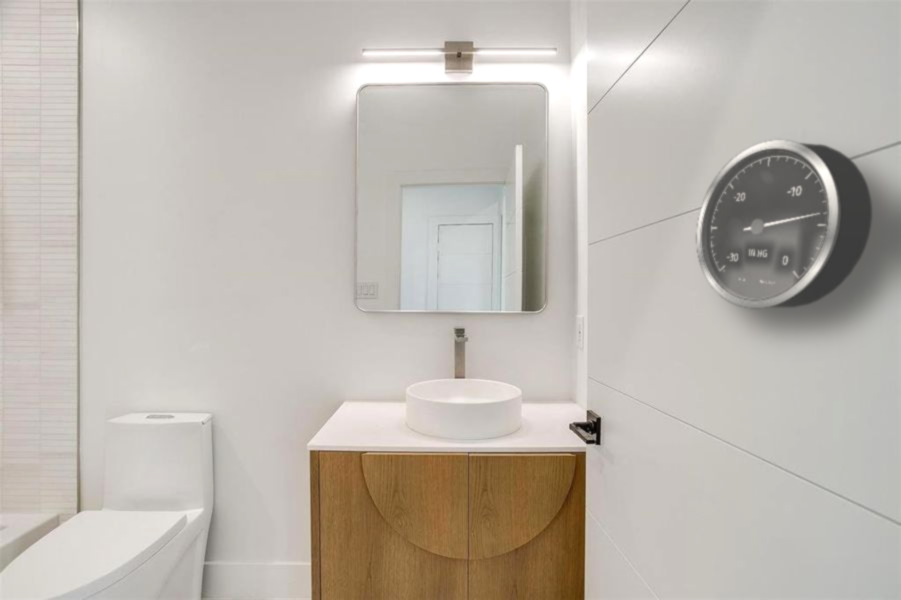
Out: value=-6 unit=inHg
